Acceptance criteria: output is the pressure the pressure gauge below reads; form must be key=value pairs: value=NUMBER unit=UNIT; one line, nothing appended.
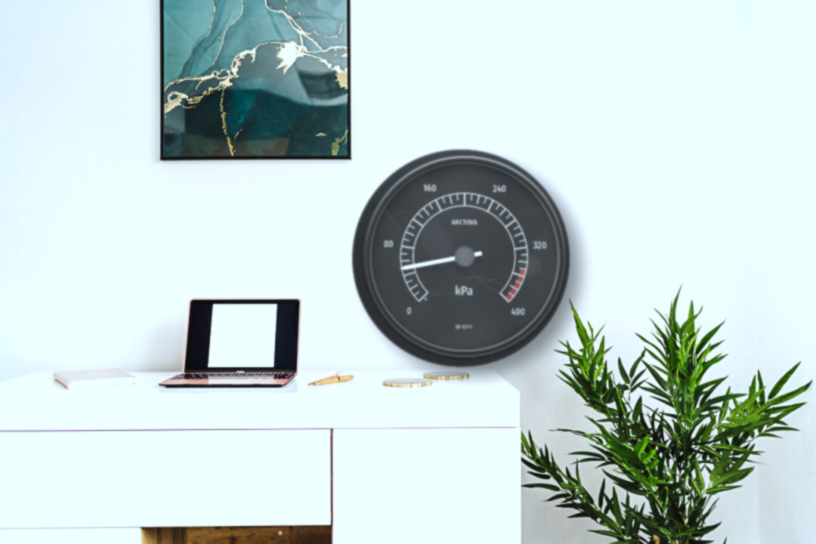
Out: value=50 unit=kPa
